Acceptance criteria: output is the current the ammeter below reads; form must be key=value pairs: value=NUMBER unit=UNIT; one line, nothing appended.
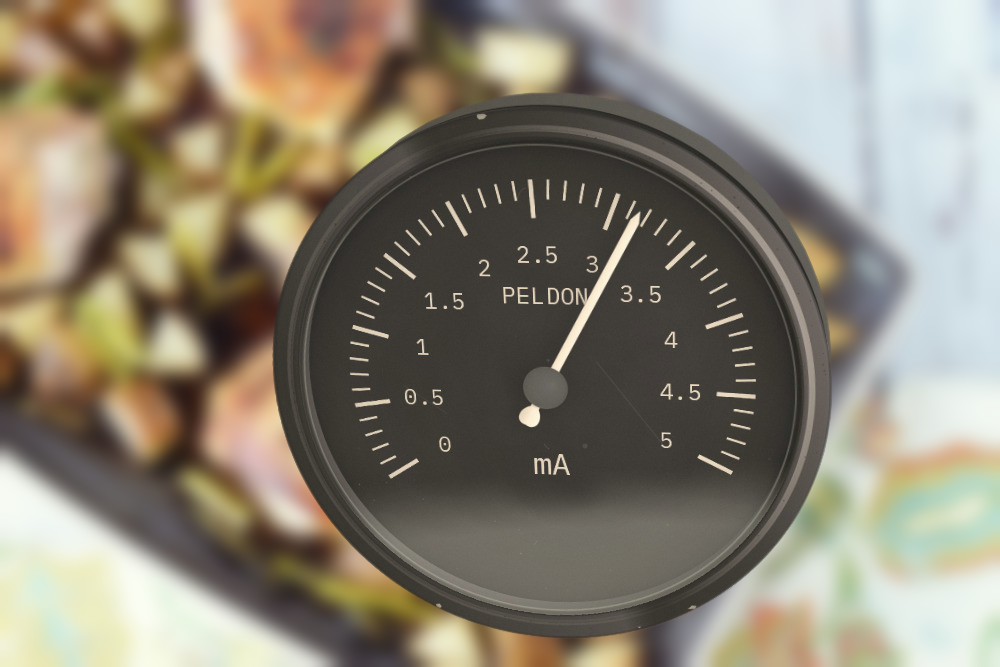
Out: value=3.15 unit=mA
